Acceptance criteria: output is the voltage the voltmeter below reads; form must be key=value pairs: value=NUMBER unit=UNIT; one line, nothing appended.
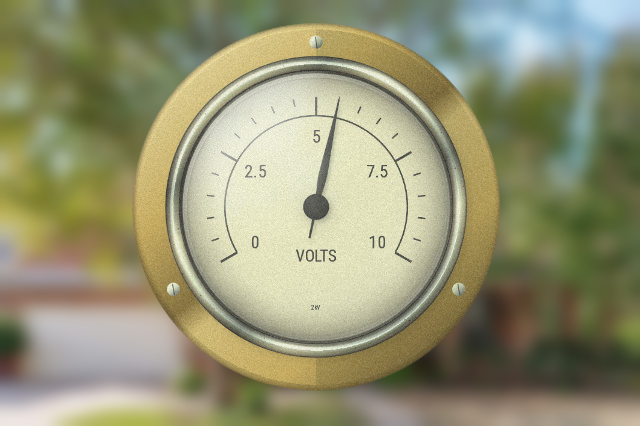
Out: value=5.5 unit=V
